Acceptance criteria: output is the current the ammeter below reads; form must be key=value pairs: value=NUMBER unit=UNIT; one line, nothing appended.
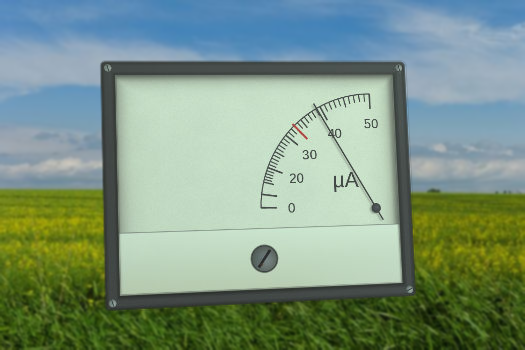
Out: value=39 unit=µA
